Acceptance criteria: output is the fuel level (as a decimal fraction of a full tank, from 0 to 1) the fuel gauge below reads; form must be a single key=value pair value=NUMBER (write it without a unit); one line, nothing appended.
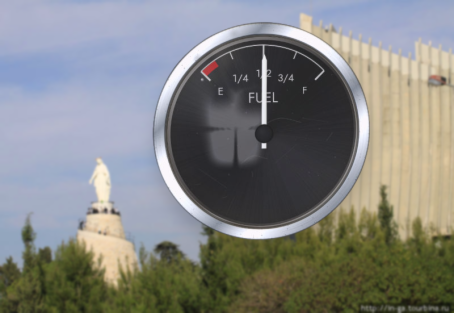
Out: value=0.5
